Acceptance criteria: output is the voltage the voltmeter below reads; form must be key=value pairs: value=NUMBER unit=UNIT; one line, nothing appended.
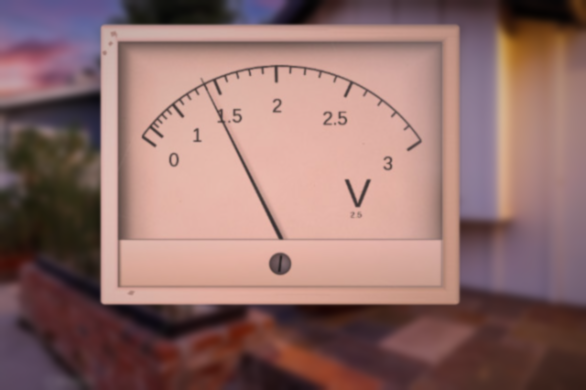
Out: value=1.4 unit=V
